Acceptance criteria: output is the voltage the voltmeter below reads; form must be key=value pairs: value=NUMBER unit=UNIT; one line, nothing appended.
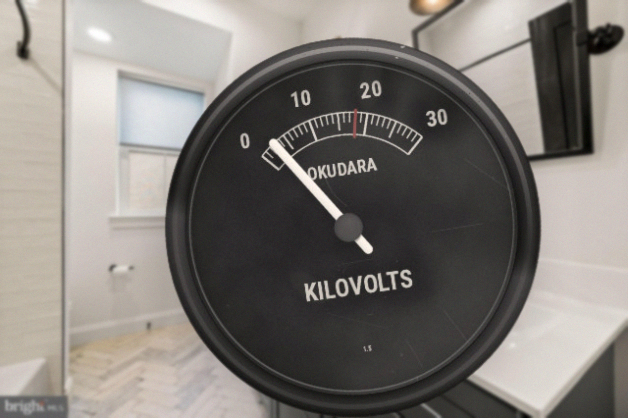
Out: value=3 unit=kV
